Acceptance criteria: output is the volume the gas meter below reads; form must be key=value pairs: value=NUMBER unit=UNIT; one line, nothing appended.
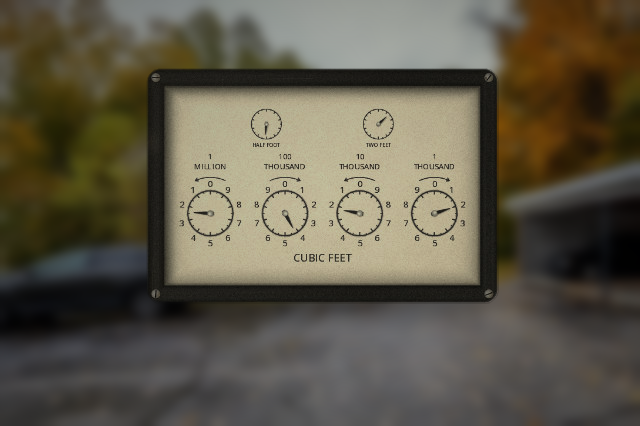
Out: value=242200 unit=ft³
